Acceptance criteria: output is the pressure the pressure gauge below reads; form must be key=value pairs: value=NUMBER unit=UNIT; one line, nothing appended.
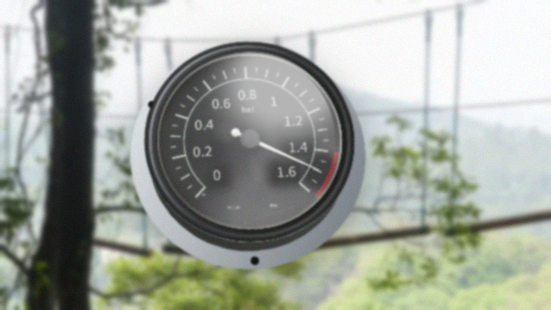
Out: value=1.5 unit=bar
